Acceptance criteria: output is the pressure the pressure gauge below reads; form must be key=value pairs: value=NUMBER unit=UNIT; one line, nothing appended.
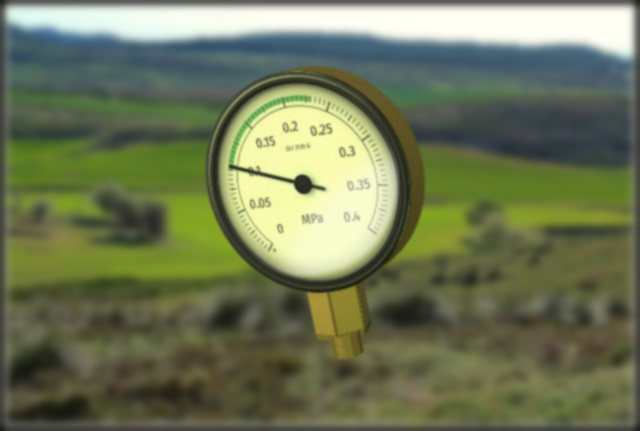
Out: value=0.1 unit=MPa
